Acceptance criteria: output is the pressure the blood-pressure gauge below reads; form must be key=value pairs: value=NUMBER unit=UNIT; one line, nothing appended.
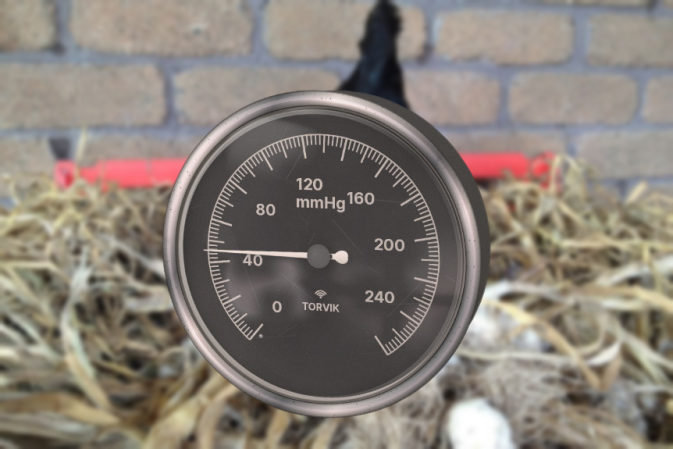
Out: value=46 unit=mmHg
